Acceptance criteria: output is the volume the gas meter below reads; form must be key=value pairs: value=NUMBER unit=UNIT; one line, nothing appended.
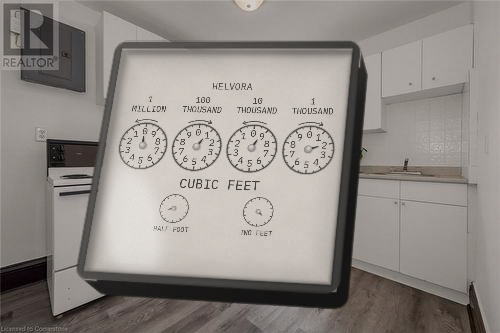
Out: value=9200 unit=ft³
